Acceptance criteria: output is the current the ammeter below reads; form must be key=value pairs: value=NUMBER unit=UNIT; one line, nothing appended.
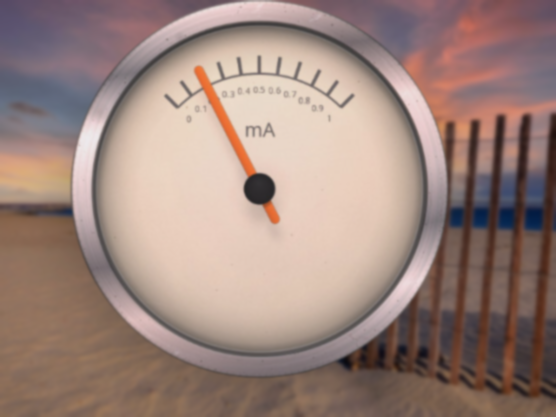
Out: value=0.2 unit=mA
